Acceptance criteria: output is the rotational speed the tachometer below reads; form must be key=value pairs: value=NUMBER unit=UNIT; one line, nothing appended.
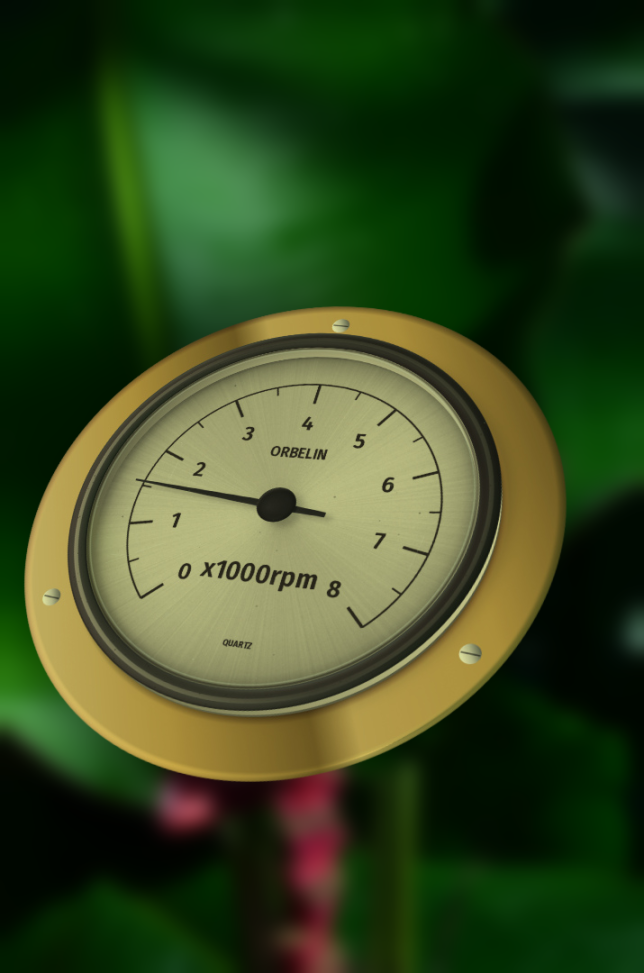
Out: value=1500 unit=rpm
